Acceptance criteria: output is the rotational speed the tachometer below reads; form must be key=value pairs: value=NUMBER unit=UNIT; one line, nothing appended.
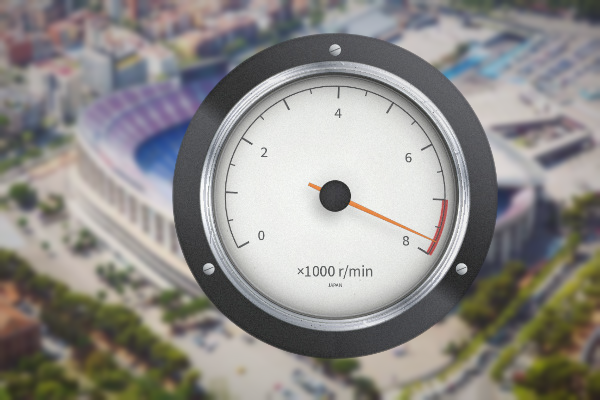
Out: value=7750 unit=rpm
